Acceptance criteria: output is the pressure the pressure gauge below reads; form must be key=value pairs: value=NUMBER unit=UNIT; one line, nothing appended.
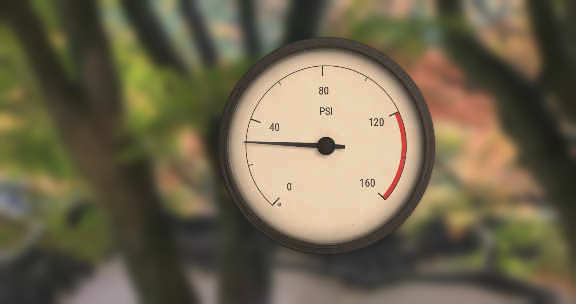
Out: value=30 unit=psi
